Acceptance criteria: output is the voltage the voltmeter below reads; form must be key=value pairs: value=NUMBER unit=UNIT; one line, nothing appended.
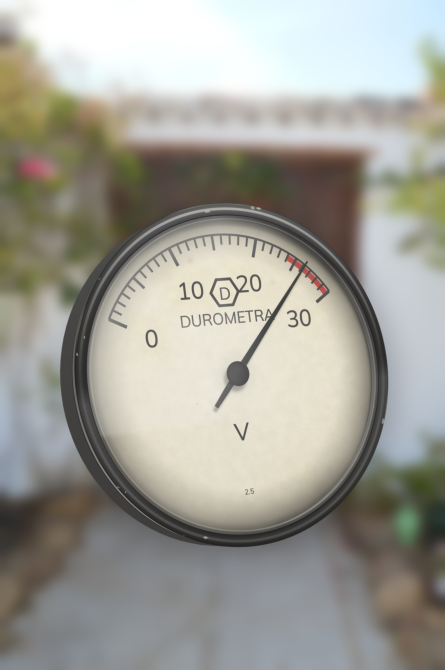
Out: value=26 unit=V
